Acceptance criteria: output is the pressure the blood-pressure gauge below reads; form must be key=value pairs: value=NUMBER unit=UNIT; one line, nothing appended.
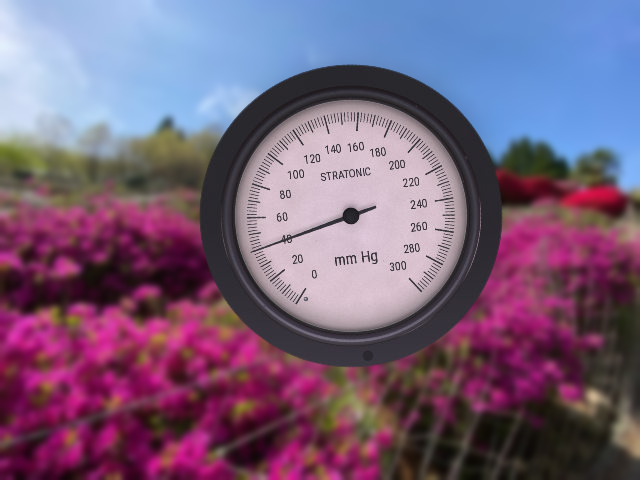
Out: value=40 unit=mmHg
